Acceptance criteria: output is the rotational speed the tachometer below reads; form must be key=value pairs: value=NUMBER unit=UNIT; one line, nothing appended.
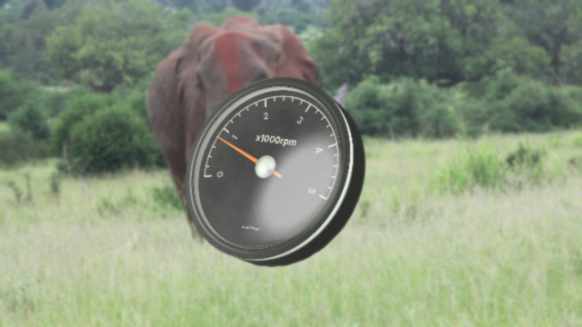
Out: value=800 unit=rpm
